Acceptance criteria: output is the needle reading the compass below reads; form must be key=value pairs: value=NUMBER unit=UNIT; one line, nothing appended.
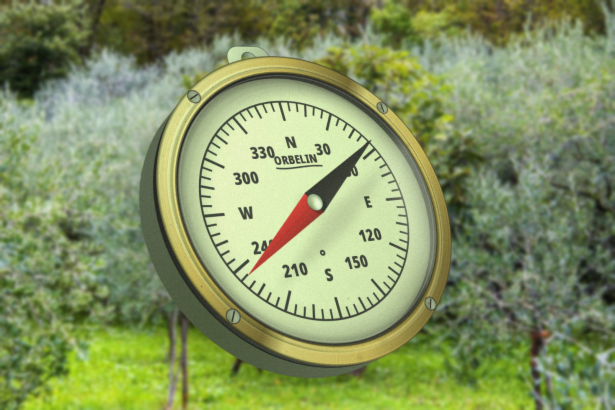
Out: value=235 unit=°
